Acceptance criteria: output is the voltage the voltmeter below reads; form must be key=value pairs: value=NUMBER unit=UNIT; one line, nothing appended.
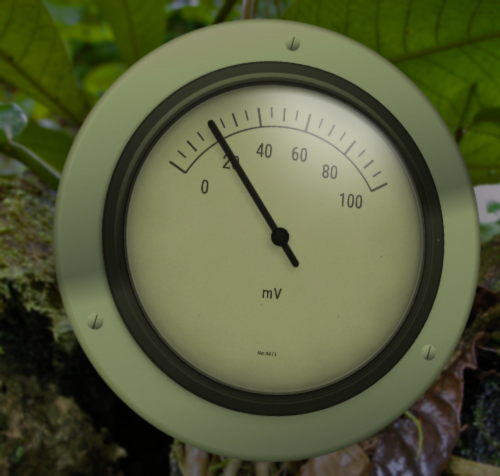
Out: value=20 unit=mV
